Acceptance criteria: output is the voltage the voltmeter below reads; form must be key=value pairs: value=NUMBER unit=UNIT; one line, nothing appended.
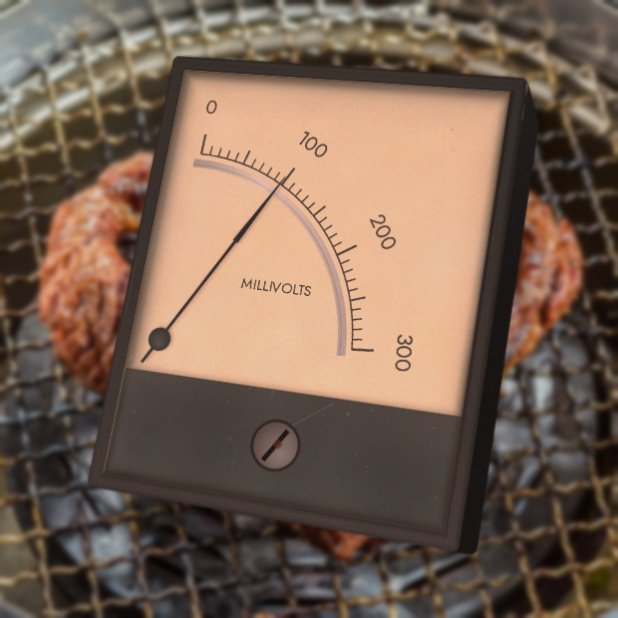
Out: value=100 unit=mV
